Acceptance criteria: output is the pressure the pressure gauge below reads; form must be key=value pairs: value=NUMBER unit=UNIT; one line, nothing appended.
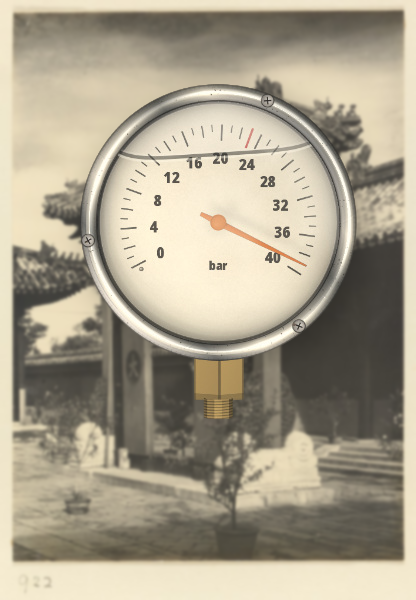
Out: value=39 unit=bar
